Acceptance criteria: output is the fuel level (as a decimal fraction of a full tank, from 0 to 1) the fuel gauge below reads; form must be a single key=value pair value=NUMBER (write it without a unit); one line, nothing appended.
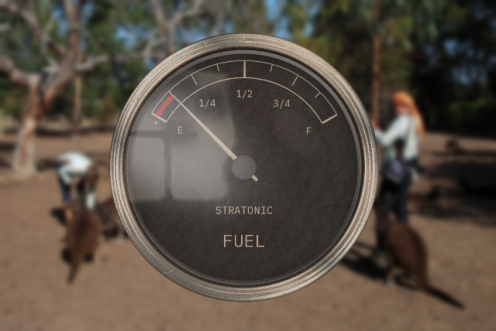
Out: value=0.125
